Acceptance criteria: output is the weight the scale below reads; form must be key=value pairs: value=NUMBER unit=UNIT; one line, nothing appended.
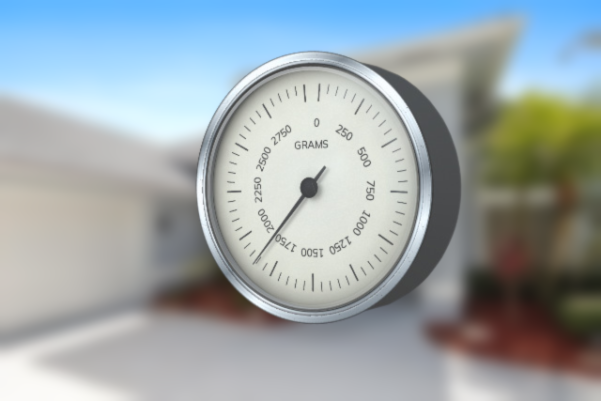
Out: value=1850 unit=g
